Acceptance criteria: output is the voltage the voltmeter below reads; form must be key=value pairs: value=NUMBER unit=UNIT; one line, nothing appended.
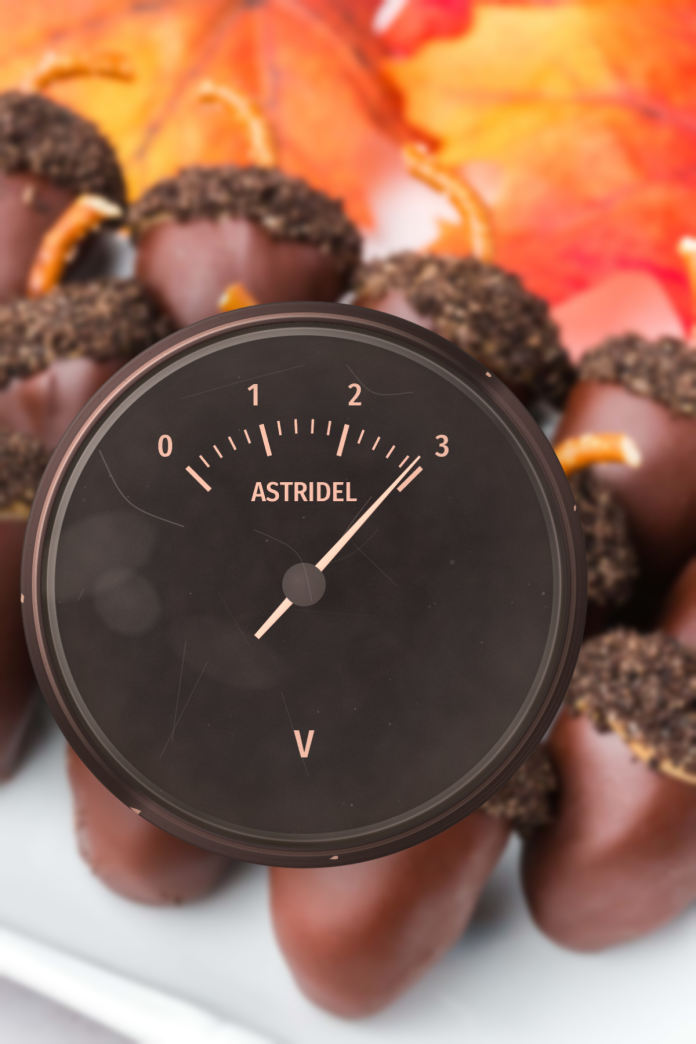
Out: value=2.9 unit=V
